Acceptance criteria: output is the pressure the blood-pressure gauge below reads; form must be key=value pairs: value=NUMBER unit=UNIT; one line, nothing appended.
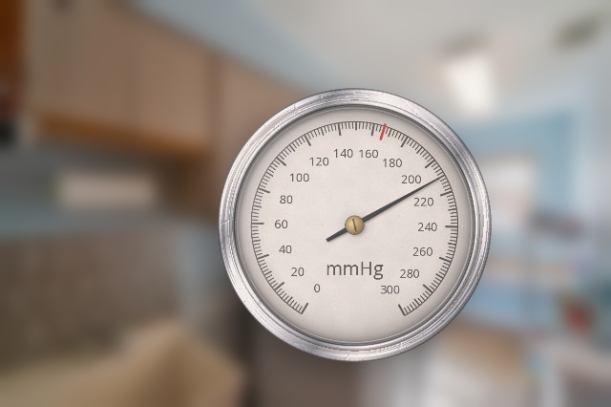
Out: value=210 unit=mmHg
